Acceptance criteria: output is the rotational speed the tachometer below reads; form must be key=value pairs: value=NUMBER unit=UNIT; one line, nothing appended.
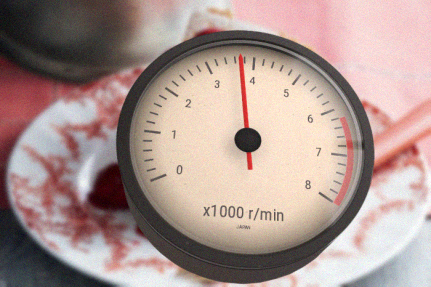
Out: value=3700 unit=rpm
